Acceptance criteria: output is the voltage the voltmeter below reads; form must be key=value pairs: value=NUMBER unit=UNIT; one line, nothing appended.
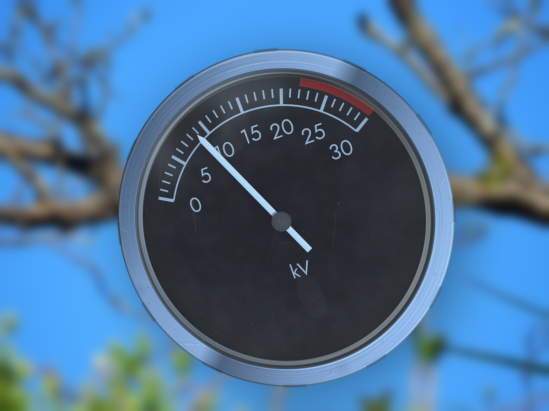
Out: value=9 unit=kV
